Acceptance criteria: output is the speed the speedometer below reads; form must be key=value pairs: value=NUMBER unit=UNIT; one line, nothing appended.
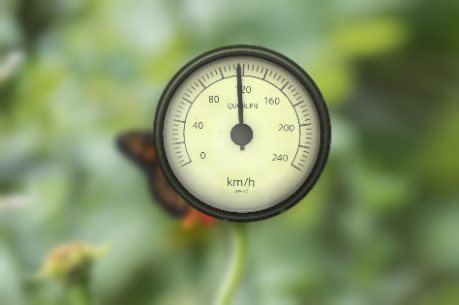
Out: value=116 unit=km/h
